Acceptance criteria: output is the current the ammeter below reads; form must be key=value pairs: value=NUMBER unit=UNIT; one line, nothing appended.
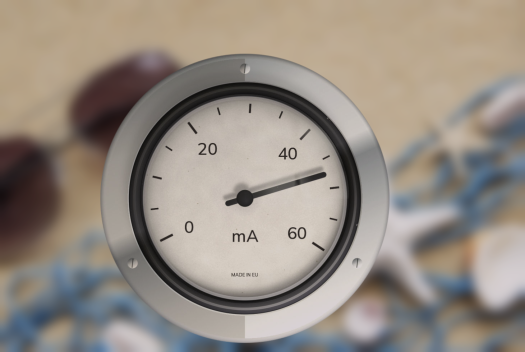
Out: value=47.5 unit=mA
